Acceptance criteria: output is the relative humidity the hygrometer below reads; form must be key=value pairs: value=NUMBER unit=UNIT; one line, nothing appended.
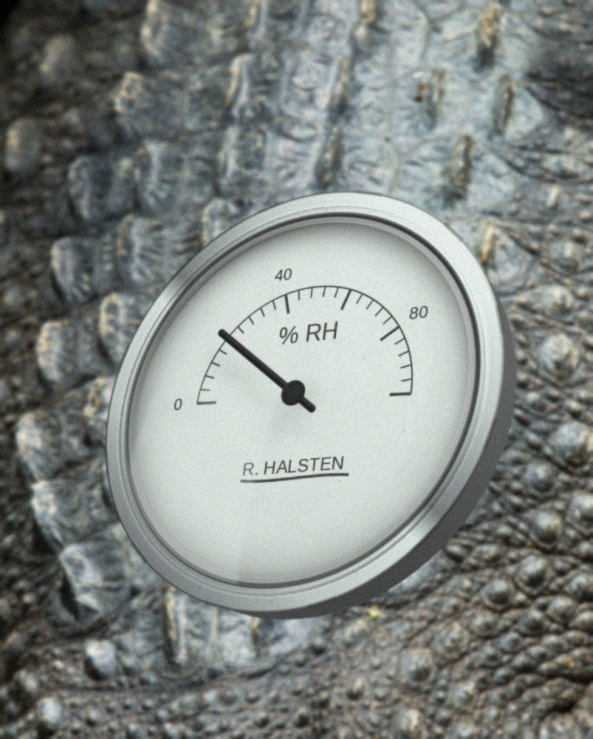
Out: value=20 unit=%
